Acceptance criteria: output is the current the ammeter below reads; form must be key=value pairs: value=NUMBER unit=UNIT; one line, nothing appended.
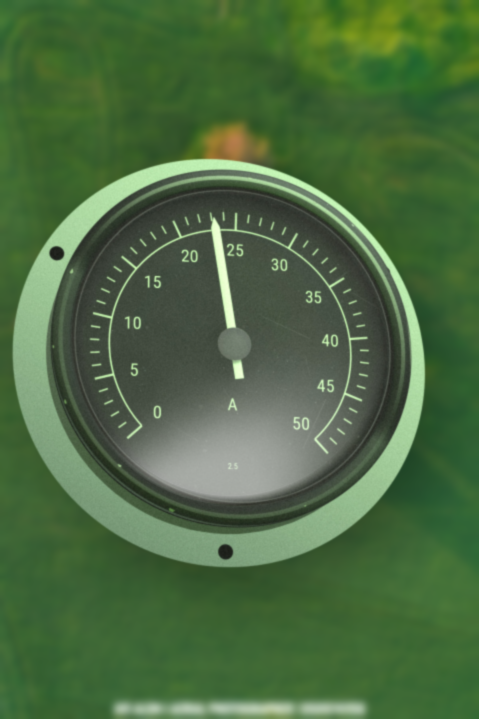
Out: value=23 unit=A
